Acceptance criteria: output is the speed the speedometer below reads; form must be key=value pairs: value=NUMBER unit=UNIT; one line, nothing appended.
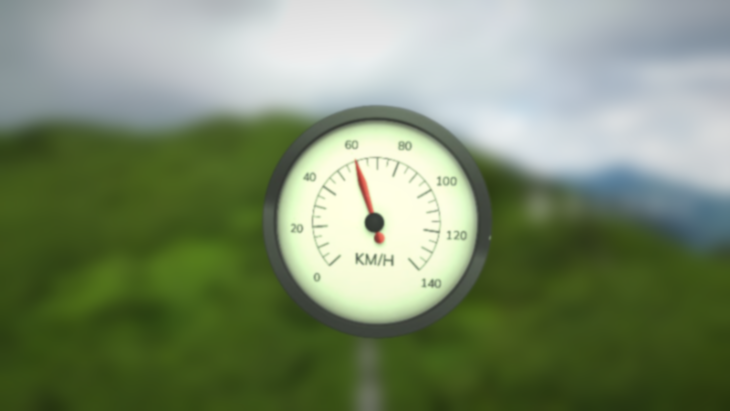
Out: value=60 unit=km/h
